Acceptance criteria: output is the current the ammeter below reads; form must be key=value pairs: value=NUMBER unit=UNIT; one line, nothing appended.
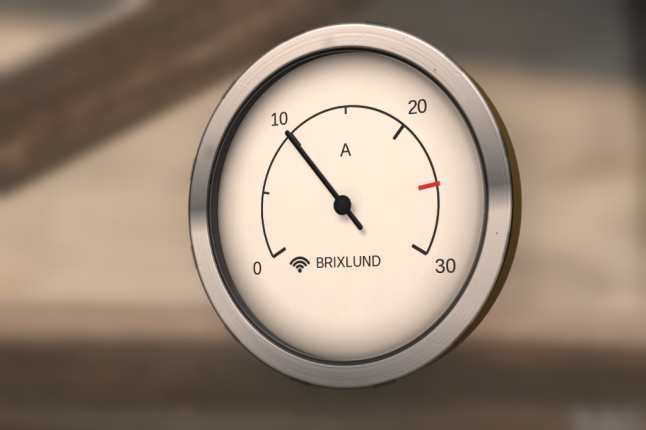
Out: value=10 unit=A
